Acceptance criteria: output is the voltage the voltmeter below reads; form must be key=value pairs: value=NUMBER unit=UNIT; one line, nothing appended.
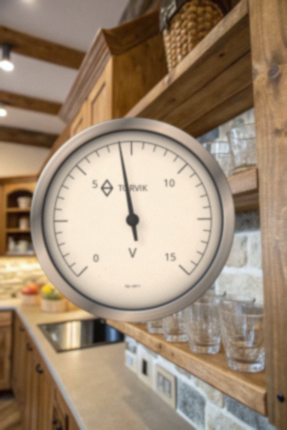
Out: value=7 unit=V
